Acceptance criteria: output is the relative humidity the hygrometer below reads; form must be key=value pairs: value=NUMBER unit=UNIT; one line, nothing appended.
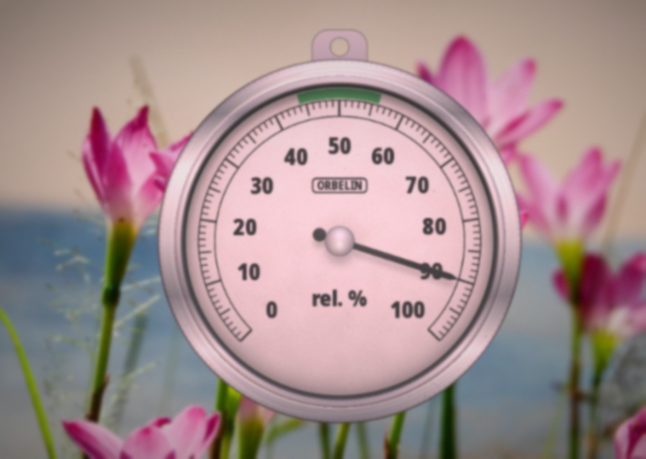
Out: value=90 unit=%
